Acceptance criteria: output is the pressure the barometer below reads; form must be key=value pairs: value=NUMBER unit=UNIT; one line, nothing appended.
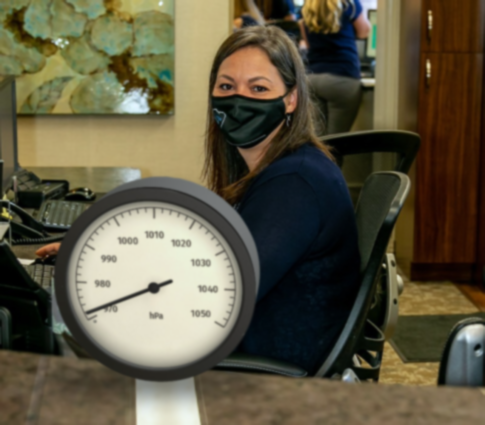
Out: value=972 unit=hPa
